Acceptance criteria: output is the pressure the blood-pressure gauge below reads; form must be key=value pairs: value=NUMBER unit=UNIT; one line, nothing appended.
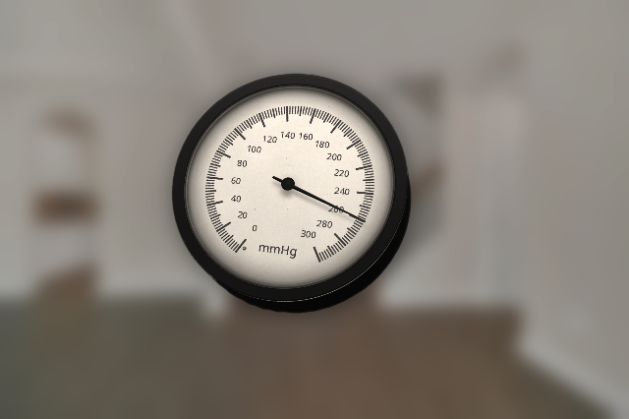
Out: value=260 unit=mmHg
